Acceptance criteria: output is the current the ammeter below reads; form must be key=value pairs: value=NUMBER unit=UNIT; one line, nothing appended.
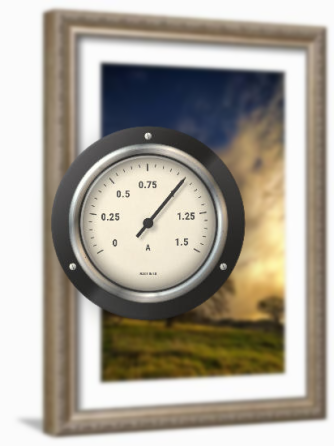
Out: value=1 unit=A
